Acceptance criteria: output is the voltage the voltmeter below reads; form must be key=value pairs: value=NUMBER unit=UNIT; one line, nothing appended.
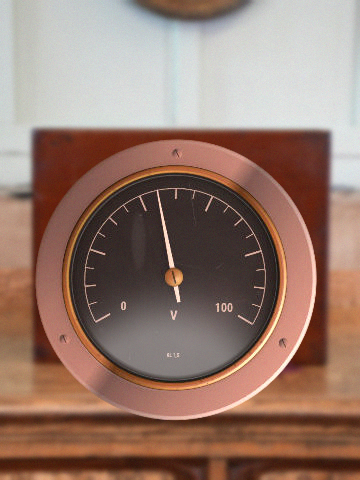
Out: value=45 unit=V
